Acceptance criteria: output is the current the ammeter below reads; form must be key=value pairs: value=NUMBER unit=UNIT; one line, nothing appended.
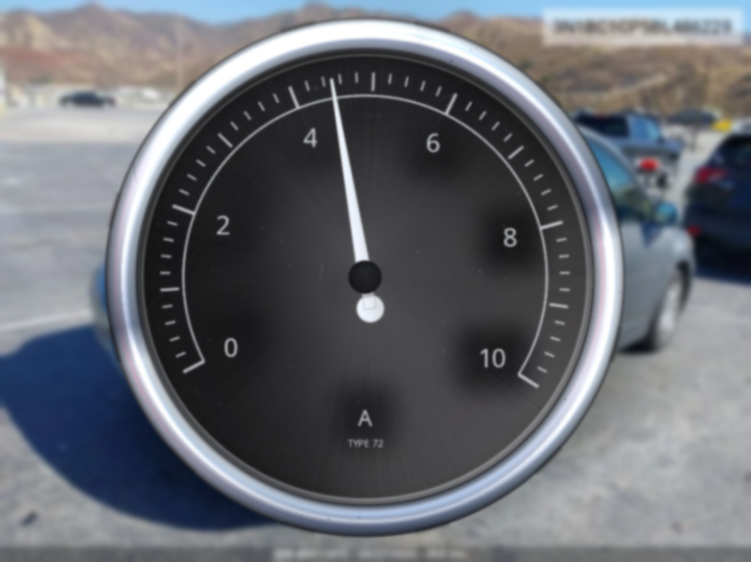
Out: value=4.5 unit=A
